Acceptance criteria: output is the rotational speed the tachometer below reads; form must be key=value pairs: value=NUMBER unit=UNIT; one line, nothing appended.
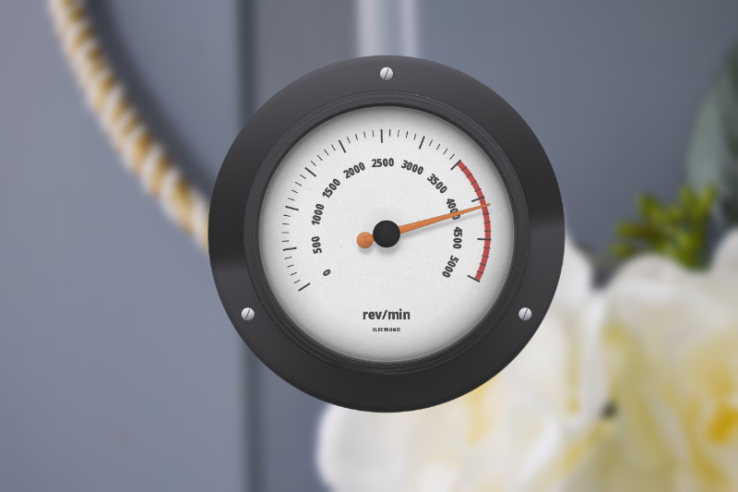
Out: value=4100 unit=rpm
